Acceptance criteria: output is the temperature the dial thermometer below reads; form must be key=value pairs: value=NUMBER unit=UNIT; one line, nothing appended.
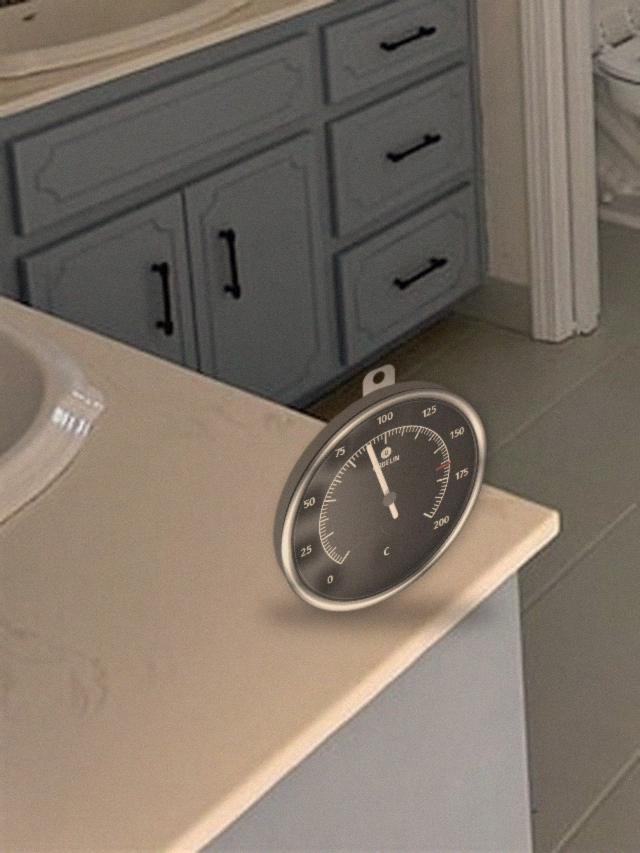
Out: value=87.5 unit=°C
